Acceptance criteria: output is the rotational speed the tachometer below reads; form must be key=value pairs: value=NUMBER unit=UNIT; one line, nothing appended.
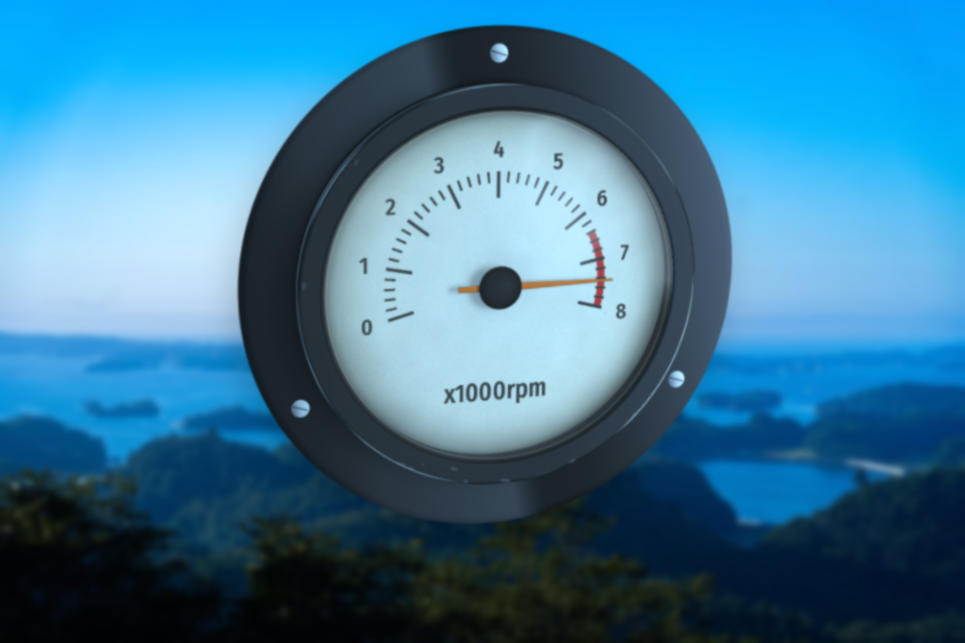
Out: value=7400 unit=rpm
